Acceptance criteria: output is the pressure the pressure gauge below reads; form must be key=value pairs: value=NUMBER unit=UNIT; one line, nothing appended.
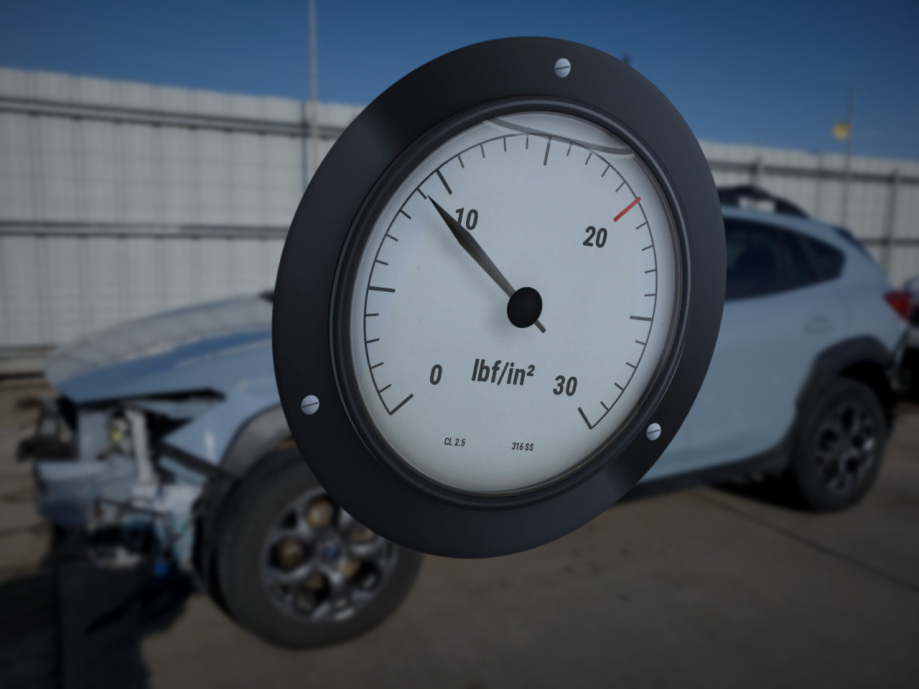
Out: value=9 unit=psi
